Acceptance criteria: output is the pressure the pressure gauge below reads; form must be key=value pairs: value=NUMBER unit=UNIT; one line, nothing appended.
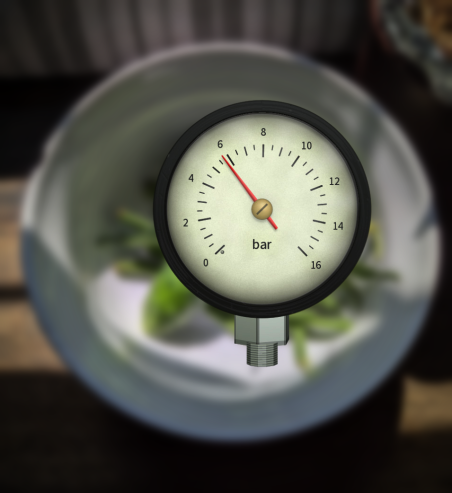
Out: value=5.75 unit=bar
